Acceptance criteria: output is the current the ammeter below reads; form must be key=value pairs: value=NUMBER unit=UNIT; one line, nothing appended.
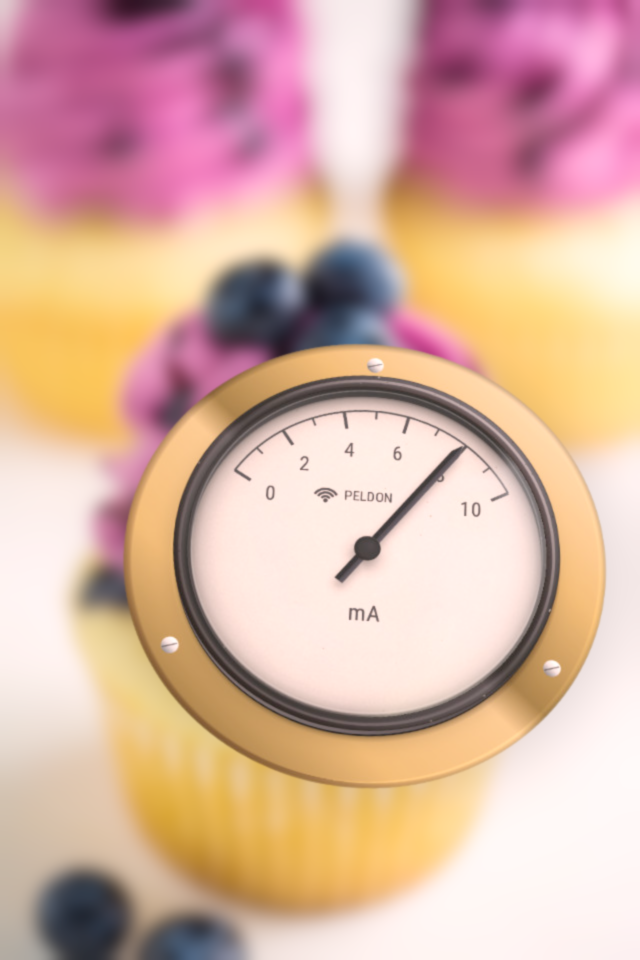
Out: value=8 unit=mA
